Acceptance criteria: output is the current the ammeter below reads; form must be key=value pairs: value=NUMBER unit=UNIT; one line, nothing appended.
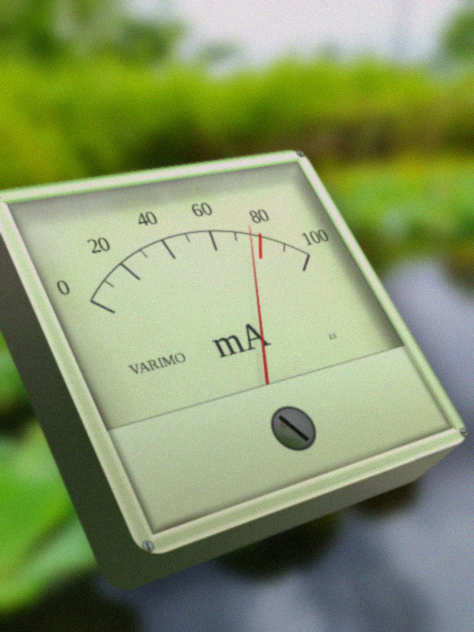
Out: value=75 unit=mA
